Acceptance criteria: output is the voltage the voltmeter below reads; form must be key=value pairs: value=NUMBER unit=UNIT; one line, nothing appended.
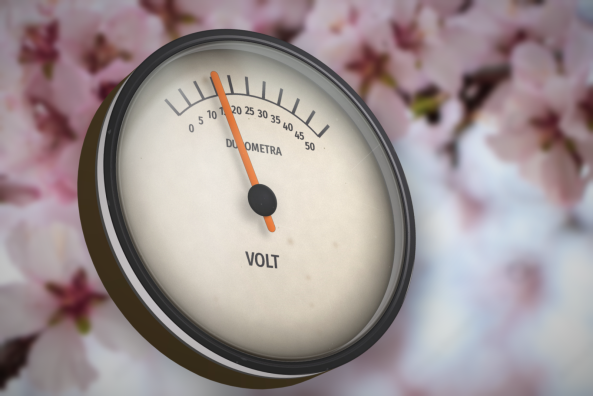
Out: value=15 unit=V
